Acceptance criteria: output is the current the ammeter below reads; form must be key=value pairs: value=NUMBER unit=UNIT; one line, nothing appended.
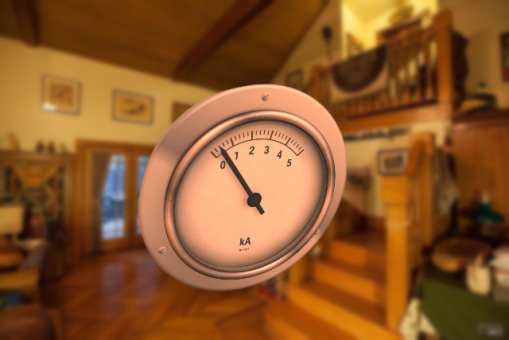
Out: value=0.4 unit=kA
